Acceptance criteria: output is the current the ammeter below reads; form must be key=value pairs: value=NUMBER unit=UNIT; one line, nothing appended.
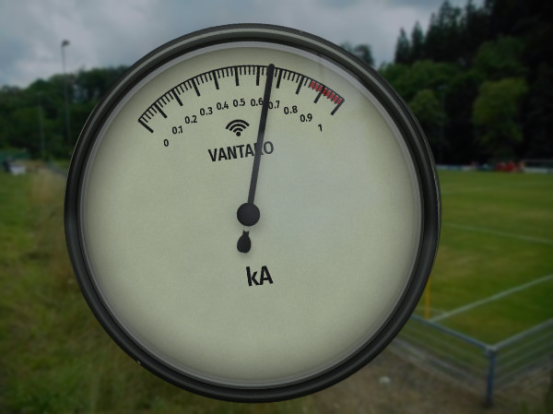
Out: value=0.66 unit=kA
